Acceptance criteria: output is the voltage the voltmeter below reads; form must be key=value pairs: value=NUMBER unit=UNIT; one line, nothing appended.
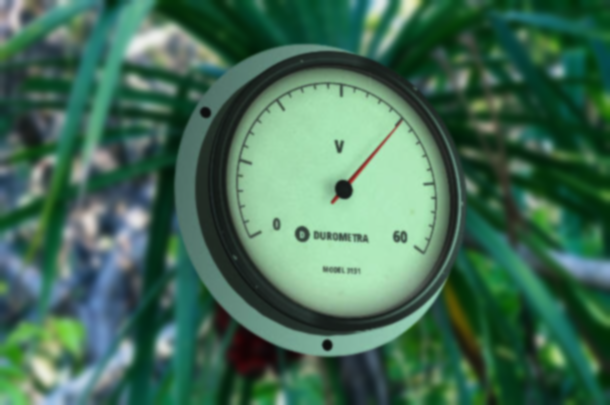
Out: value=40 unit=V
